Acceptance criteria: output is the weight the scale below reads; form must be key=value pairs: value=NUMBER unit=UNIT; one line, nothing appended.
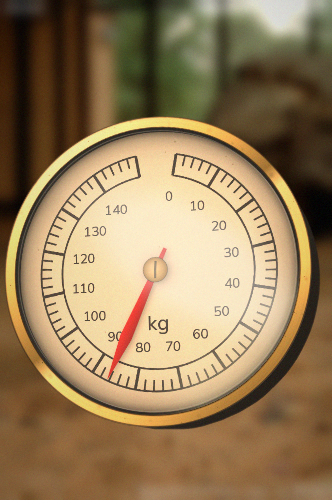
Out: value=86 unit=kg
